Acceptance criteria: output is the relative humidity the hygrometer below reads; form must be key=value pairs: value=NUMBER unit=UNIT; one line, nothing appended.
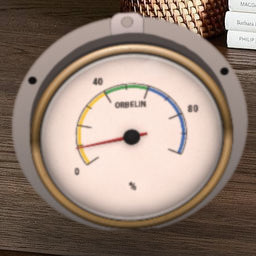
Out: value=10 unit=%
